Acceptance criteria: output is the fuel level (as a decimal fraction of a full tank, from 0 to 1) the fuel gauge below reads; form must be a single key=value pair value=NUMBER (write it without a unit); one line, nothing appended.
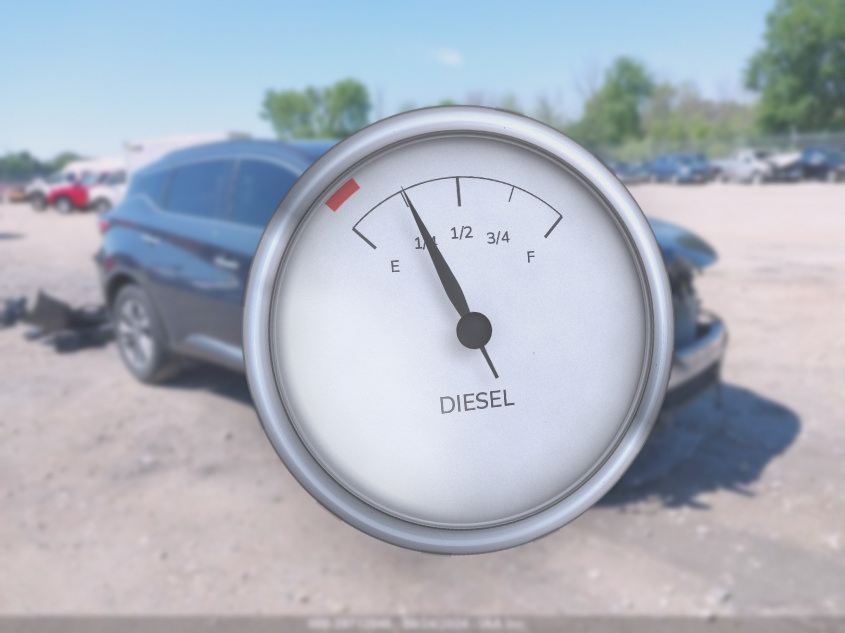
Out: value=0.25
